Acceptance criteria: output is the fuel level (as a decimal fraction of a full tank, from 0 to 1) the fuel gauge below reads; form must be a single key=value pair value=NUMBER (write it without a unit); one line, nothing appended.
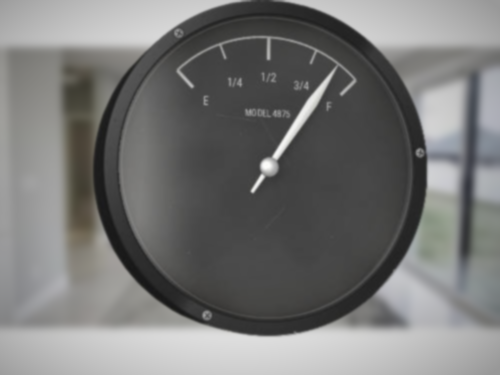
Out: value=0.875
